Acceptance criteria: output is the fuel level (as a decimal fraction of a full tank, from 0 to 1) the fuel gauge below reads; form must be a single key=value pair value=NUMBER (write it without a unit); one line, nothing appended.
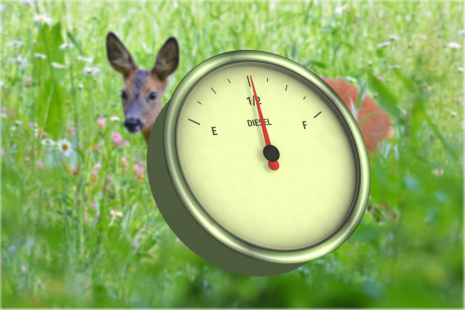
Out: value=0.5
